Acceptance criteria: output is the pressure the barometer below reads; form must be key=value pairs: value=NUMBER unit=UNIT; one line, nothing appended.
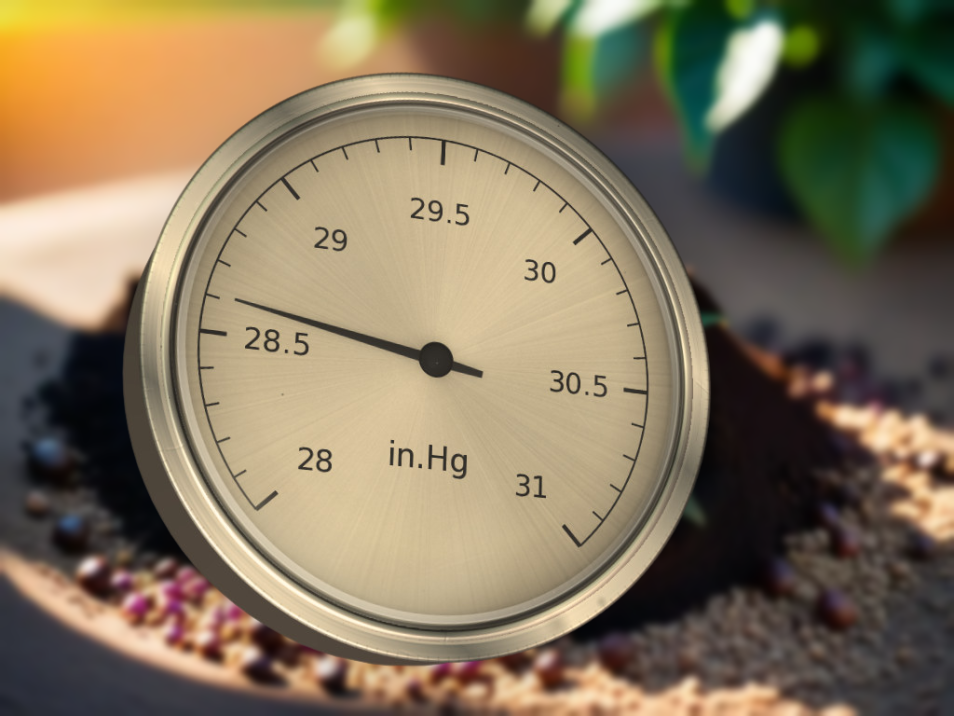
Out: value=28.6 unit=inHg
